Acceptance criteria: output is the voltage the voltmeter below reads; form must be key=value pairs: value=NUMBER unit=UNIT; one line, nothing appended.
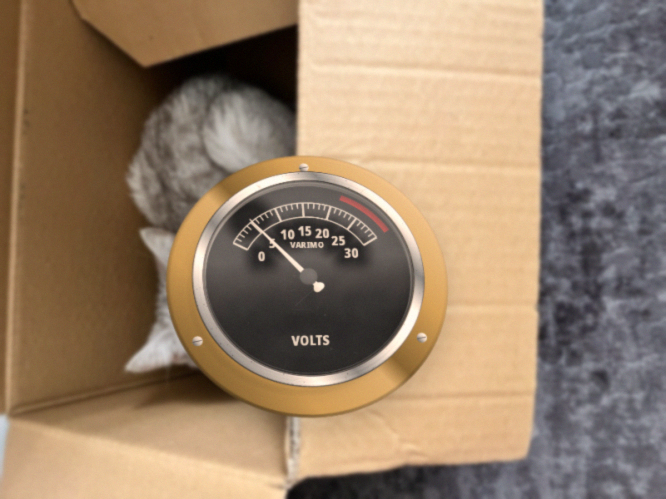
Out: value=5 unit=V
